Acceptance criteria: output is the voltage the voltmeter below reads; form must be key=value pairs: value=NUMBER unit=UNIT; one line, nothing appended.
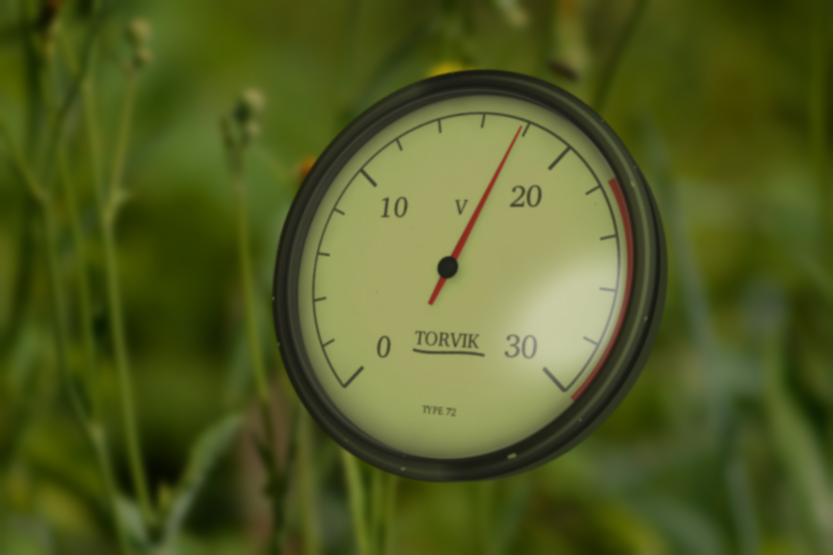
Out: value=18 unit=V
